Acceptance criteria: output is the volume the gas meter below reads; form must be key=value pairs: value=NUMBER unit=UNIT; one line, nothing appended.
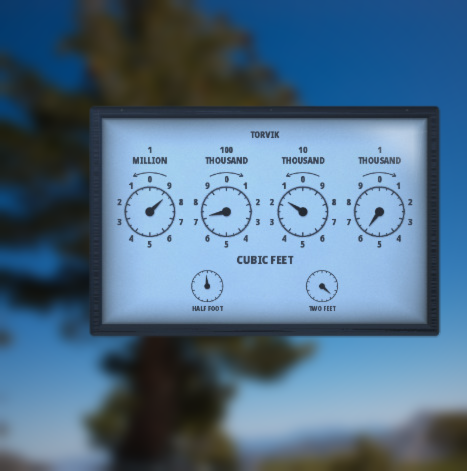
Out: value=871600 unit=ft³
